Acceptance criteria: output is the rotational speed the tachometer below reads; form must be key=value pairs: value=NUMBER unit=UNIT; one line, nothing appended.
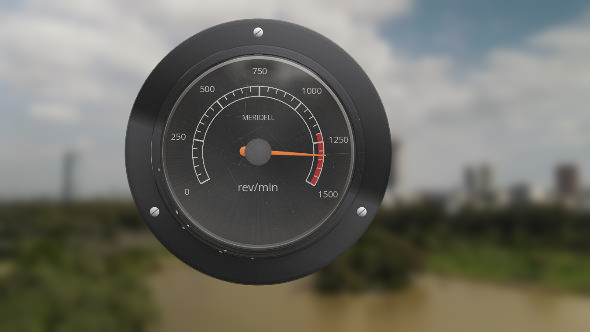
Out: value=1325 unit=rpm
